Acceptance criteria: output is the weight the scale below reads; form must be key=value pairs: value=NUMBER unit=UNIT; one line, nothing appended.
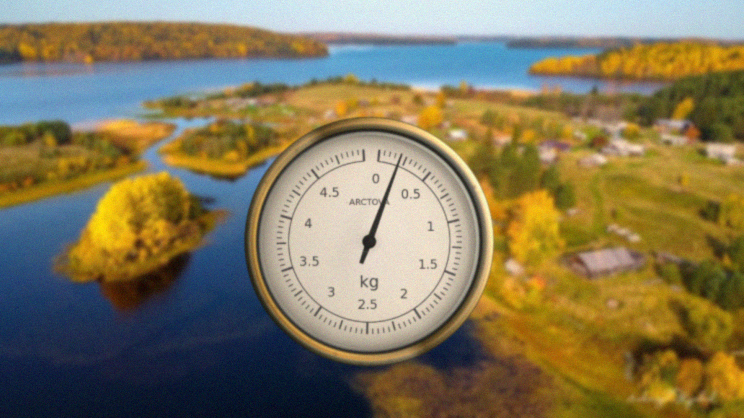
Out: value=0.2 unit=kg
